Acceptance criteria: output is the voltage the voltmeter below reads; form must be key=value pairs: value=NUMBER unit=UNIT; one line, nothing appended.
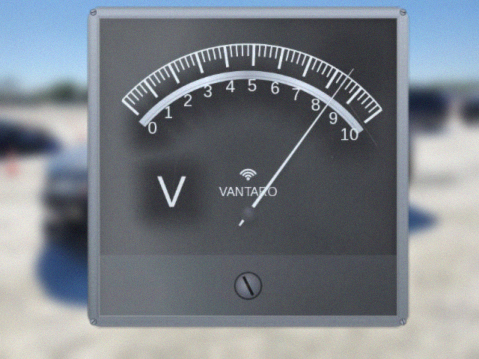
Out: value=8.4 unit=V
